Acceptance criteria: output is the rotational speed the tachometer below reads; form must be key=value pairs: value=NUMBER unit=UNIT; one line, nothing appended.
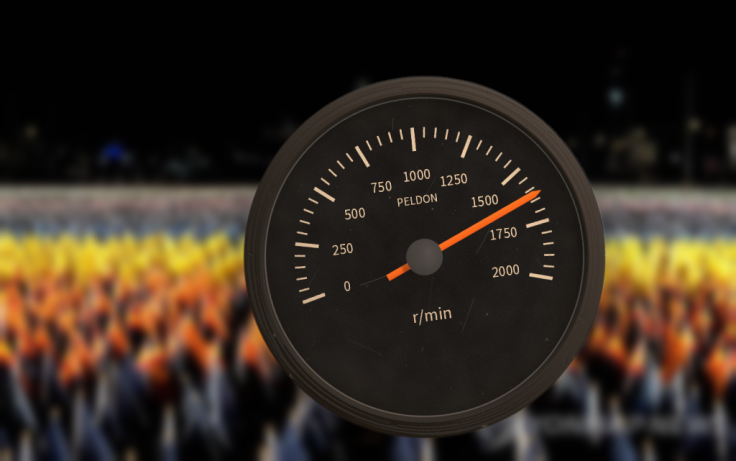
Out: value=1625 unit=rpm
